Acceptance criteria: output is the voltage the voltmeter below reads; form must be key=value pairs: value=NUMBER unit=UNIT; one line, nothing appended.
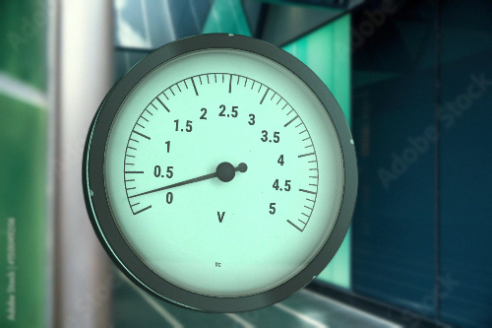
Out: value=0.2 unit=V
